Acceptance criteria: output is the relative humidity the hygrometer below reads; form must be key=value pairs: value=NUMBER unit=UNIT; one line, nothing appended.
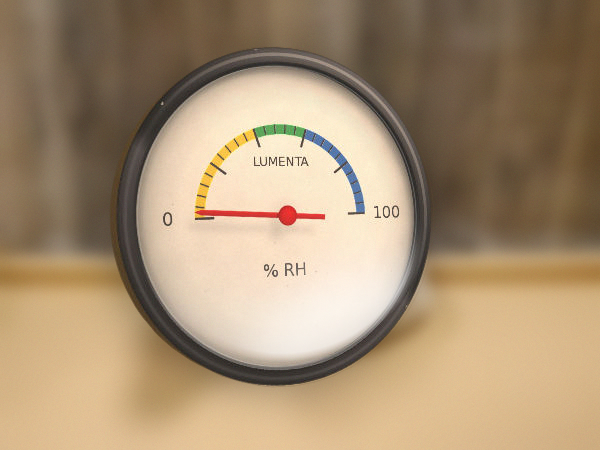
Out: value=2 unit=%
